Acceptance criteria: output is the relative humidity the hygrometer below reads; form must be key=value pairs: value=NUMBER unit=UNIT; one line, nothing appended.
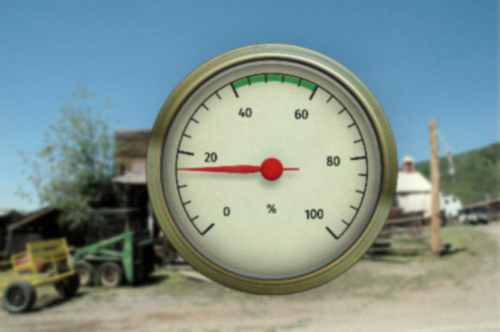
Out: value=16 unit=%
